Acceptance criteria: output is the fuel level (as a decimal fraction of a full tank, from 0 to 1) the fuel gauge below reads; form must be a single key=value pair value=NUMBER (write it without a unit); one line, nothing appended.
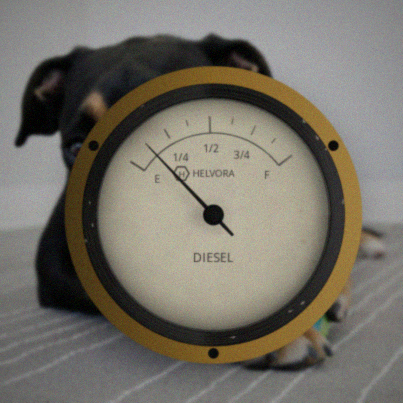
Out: value=0.125
